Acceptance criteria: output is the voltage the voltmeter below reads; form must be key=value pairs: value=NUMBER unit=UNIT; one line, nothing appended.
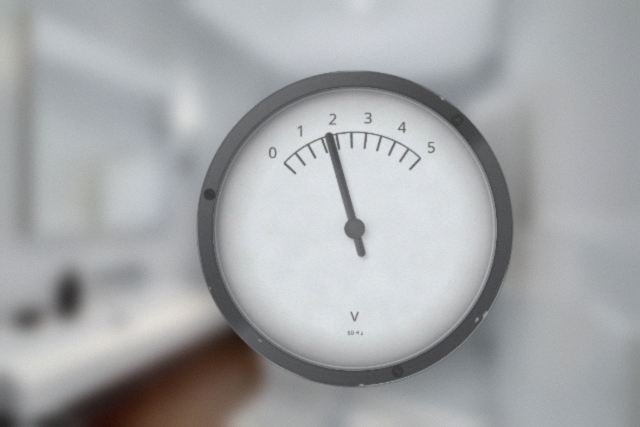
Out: value=1.75 unit=V
